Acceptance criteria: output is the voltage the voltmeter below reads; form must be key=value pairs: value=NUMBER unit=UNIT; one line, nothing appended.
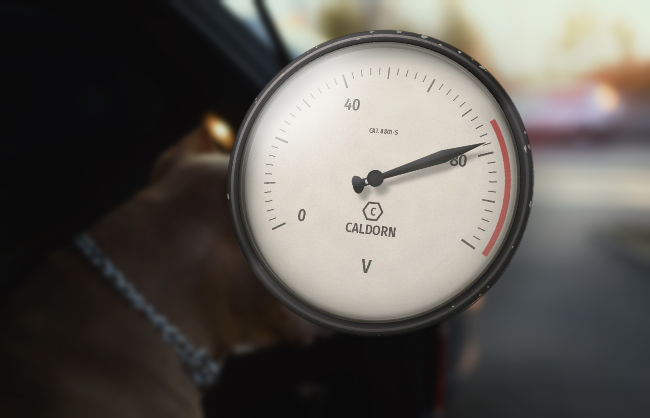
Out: value=78 unit=V
